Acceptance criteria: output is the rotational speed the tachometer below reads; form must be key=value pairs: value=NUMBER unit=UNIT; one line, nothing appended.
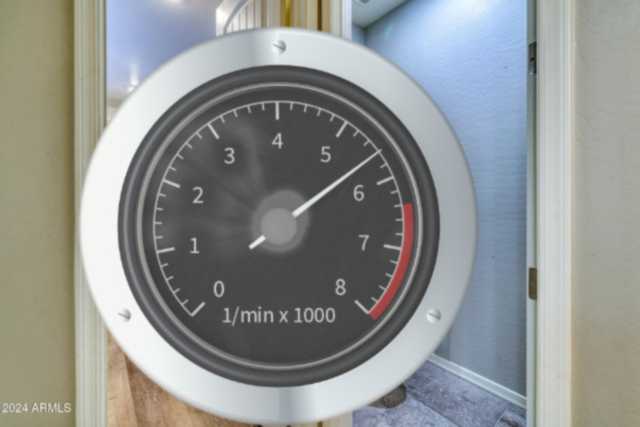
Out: value=5600 unit=rpm
